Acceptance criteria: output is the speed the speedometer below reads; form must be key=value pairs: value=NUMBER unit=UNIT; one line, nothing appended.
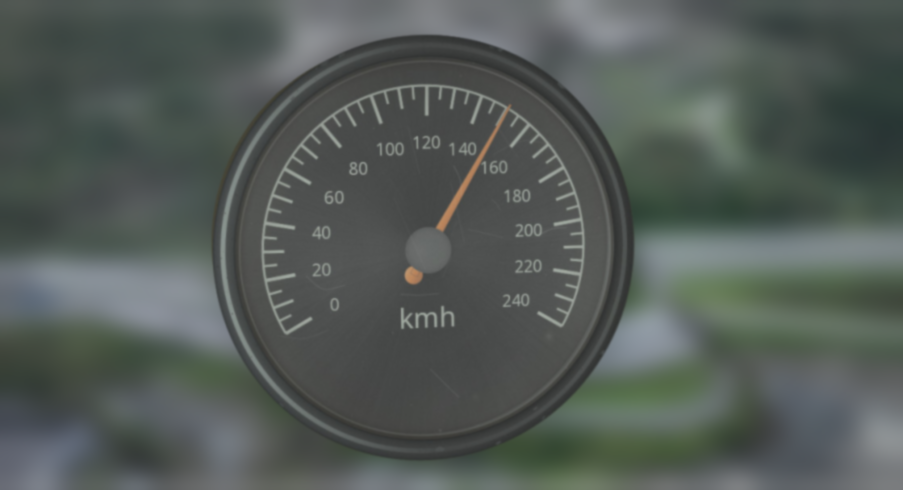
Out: value=150 unit=km/h
